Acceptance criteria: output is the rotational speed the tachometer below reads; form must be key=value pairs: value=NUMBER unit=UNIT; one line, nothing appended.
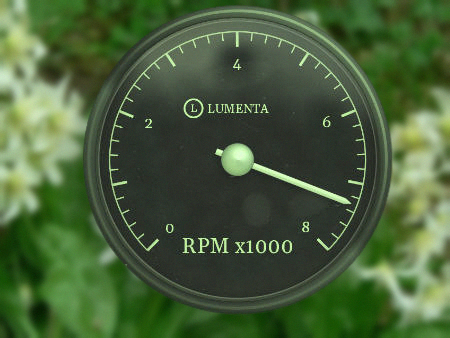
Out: value=7300 unit=rpm
